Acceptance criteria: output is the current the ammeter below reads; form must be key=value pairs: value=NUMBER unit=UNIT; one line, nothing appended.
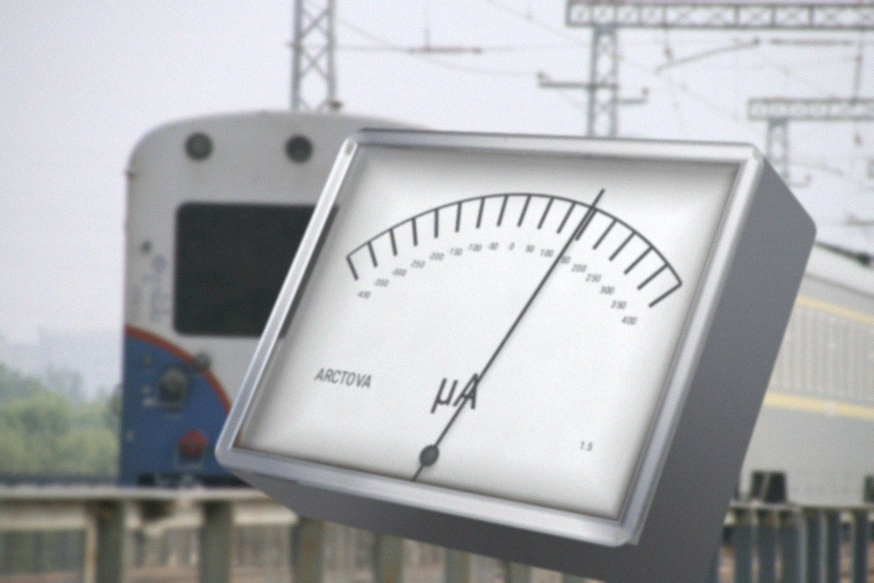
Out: value=150 unit=µA
